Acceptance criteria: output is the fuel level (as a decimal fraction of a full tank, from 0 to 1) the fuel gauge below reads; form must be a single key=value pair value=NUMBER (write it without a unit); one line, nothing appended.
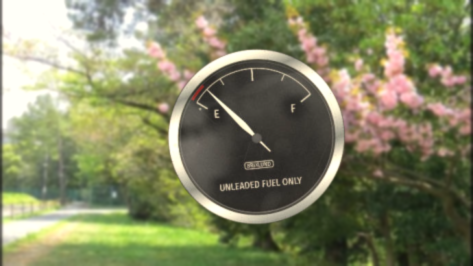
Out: value=0.125
